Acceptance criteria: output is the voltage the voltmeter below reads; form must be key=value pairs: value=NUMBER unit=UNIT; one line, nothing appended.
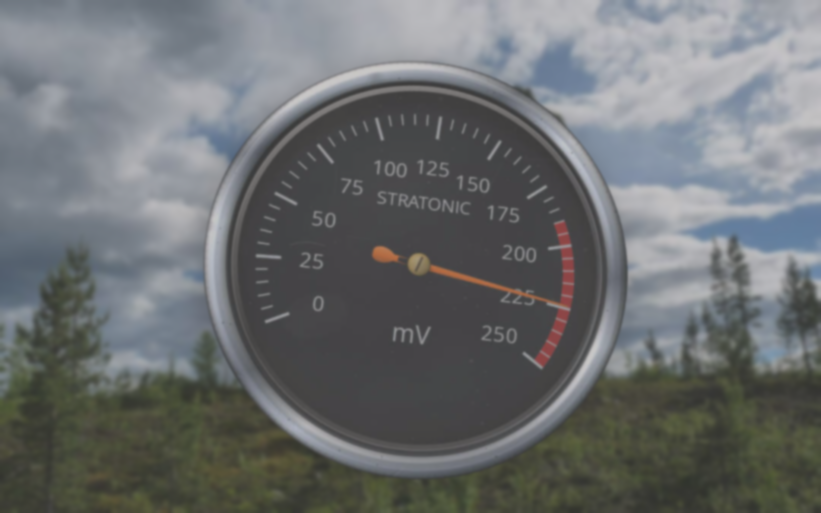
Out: value=225 unit=mV
